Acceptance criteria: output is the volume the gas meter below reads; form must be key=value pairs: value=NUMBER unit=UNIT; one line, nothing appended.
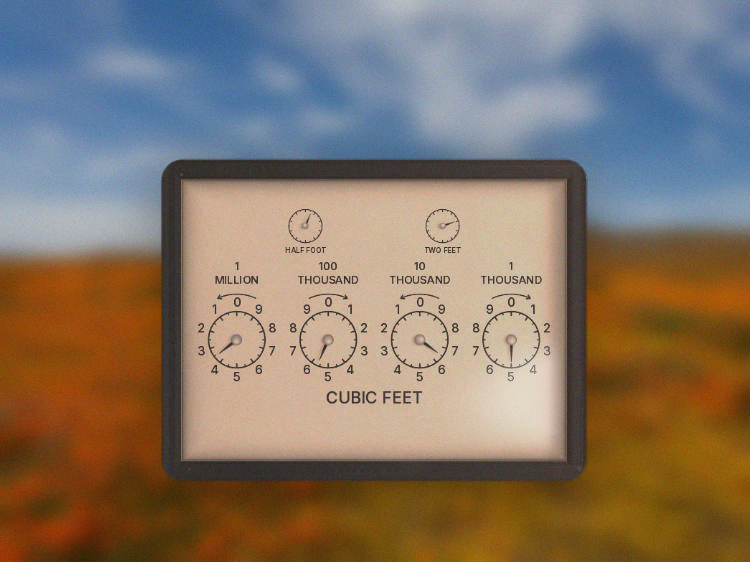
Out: value=356500 unit=ft³
